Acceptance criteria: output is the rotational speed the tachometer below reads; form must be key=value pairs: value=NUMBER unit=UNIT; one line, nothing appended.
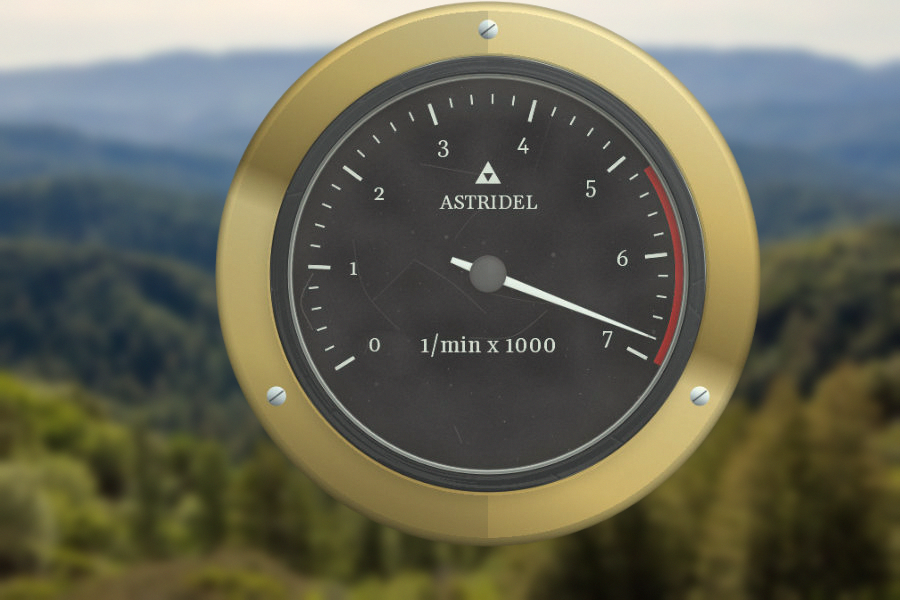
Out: value=6800 unit=rpm
